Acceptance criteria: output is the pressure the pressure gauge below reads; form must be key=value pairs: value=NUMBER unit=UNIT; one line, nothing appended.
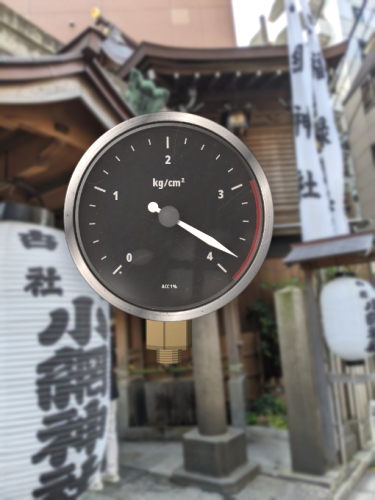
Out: value=3.8 unit=kg/cm²
